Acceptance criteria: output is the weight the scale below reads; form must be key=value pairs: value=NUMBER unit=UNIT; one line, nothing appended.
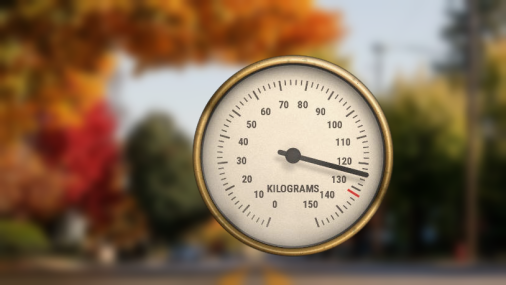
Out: value=124 unit=kg
